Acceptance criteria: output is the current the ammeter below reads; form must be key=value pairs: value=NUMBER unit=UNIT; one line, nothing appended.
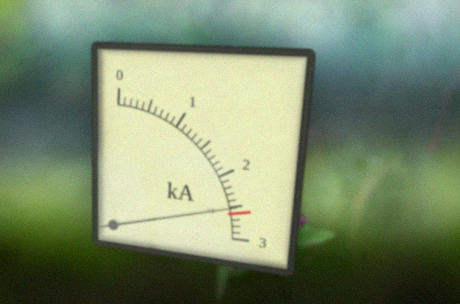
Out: value=2.5 unit=kA
